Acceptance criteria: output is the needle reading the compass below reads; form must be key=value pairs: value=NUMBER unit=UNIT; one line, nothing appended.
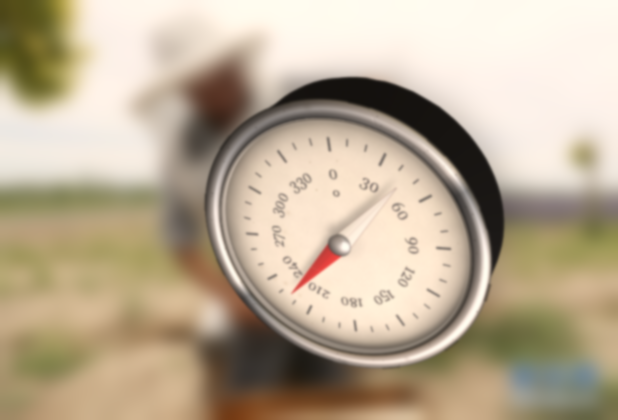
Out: value=225 unit=°
